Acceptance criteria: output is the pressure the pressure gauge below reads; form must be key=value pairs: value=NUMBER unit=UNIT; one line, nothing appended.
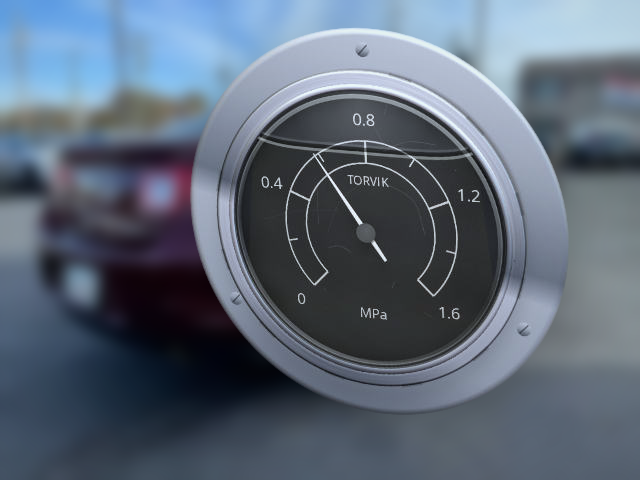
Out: value=0.6 unit=MPa
